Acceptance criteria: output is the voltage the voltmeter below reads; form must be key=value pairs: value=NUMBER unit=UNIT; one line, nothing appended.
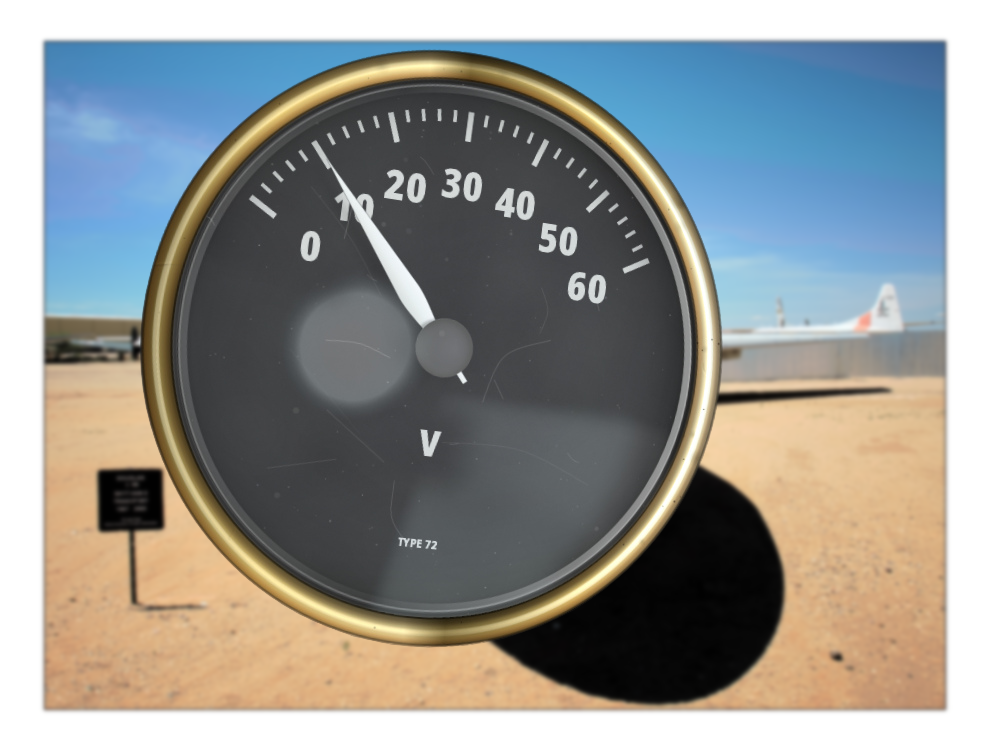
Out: value=10 unit=V
